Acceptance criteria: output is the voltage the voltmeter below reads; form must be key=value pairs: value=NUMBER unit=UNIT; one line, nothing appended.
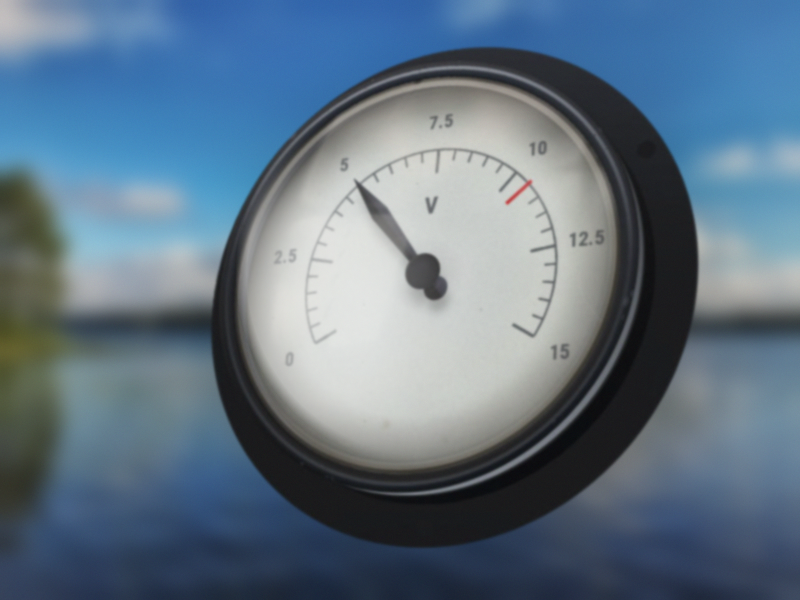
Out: value=5 unit=V
